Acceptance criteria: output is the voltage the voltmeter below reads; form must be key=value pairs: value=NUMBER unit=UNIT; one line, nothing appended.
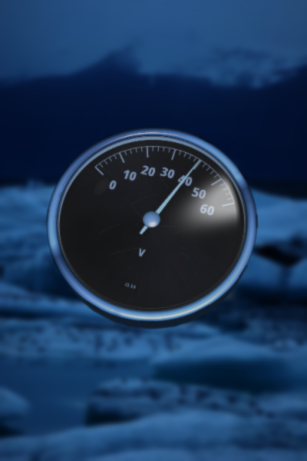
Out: value=40 unit=V
